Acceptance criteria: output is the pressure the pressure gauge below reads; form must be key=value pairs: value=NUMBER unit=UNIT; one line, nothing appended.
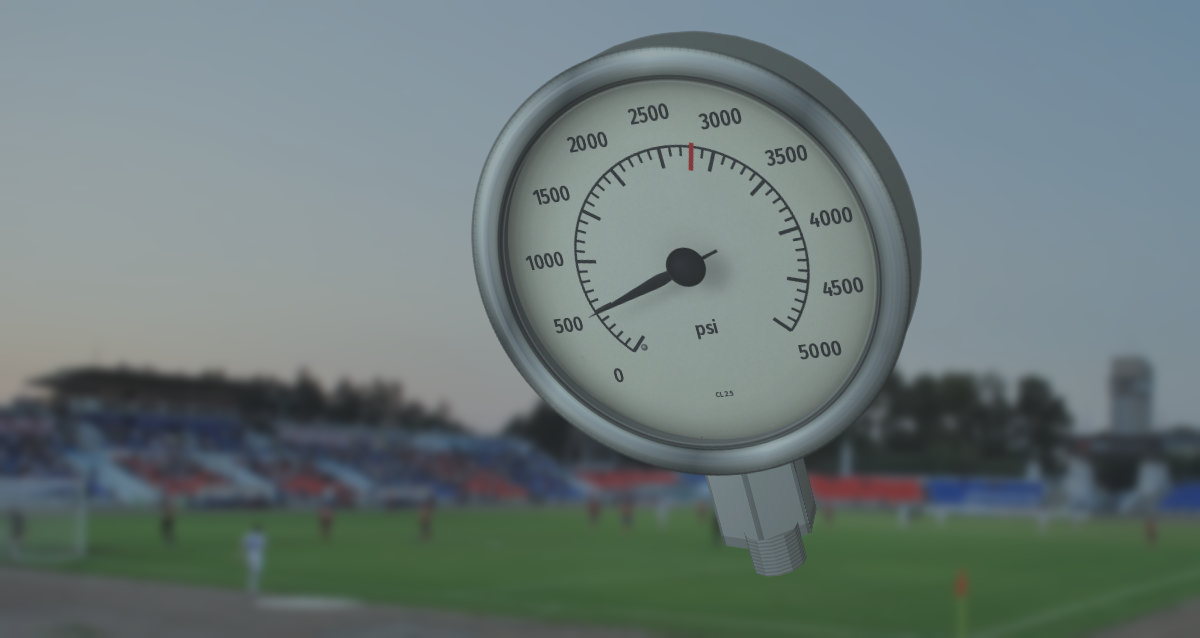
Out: value=500 unit=psi
